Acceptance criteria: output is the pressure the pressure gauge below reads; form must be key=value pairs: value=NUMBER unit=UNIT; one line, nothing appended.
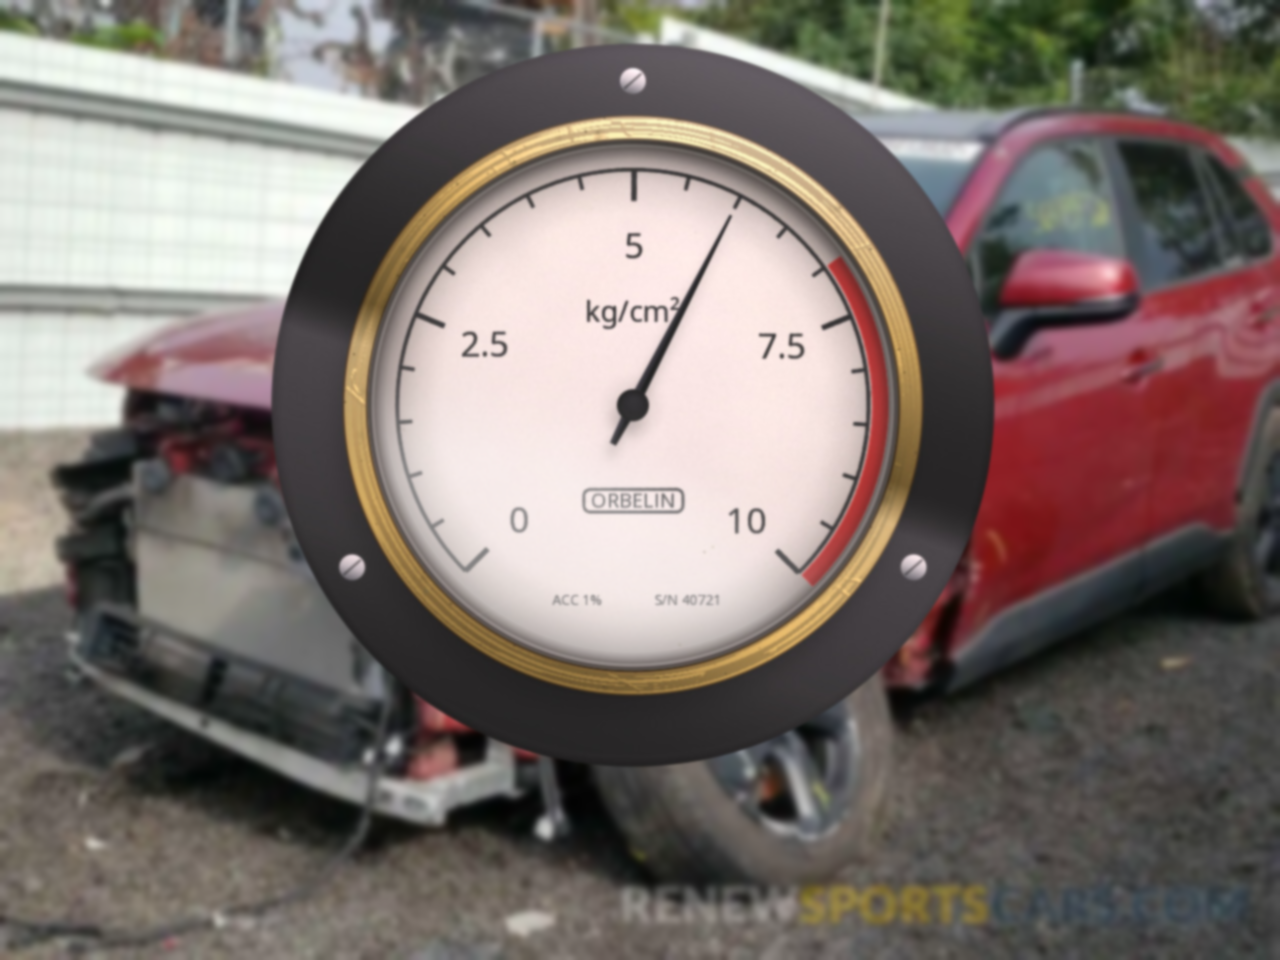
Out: value=6 unit=kg/cm²
